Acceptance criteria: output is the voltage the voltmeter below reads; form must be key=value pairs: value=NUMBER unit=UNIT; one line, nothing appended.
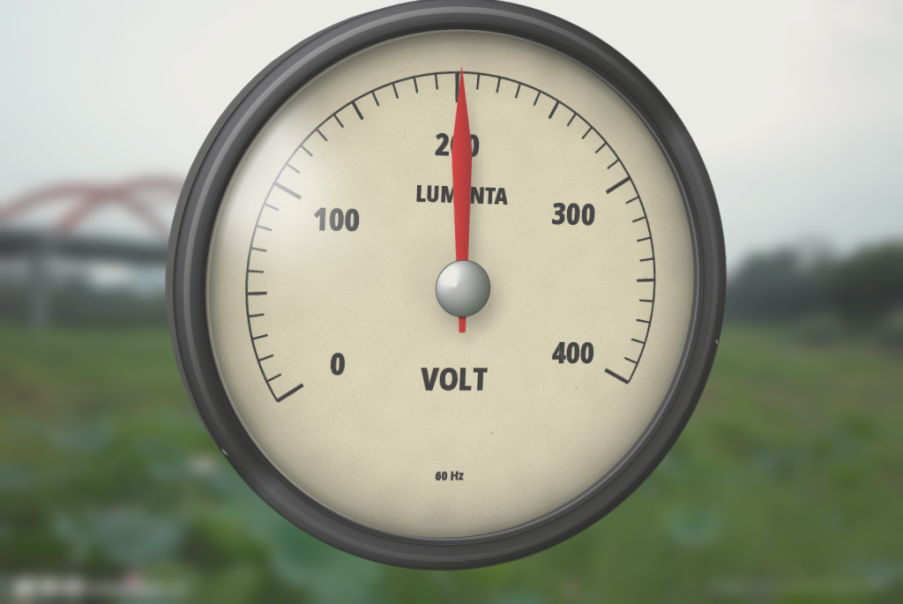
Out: value=200 unit=V
